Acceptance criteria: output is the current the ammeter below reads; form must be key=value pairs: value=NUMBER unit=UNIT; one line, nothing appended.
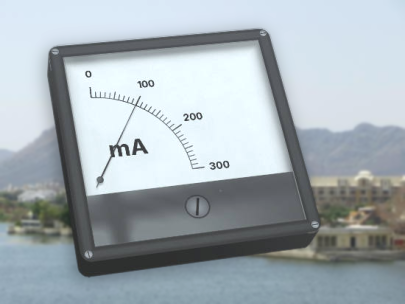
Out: value=100 unit=mA
